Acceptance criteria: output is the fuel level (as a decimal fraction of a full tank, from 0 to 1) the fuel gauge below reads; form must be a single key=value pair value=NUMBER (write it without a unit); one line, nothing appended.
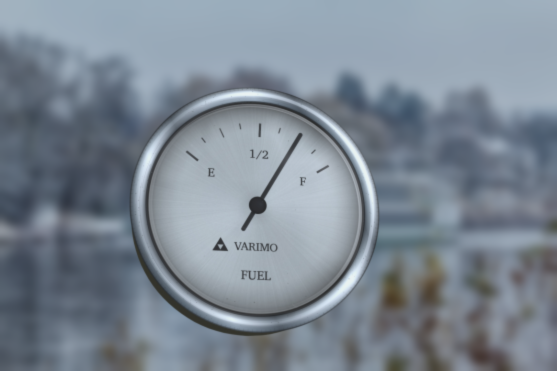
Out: value=0.75
